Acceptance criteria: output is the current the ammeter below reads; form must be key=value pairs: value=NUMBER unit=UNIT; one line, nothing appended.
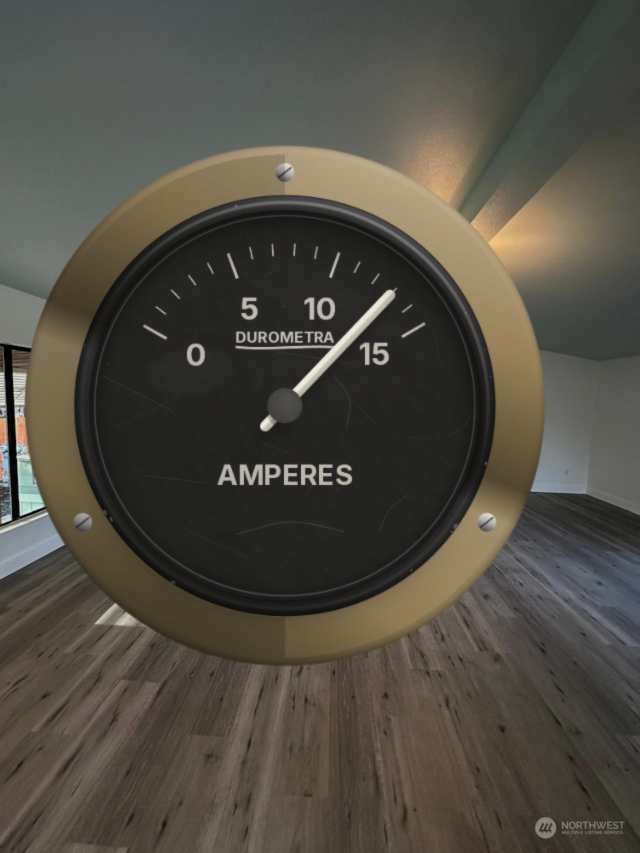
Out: value=13 unit=A
